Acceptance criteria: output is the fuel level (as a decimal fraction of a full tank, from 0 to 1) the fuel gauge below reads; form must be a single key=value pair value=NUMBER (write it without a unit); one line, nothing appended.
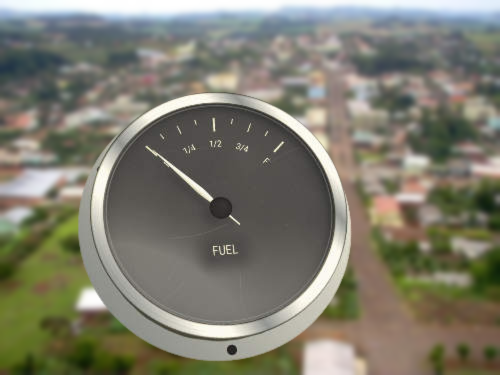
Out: value=0
